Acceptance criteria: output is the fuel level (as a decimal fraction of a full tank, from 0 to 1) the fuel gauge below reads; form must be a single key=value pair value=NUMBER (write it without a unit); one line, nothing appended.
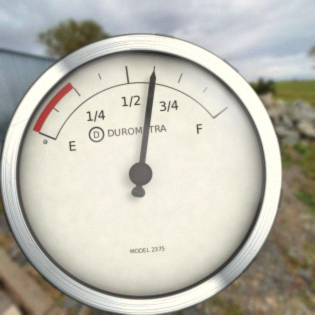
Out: value=0.625
